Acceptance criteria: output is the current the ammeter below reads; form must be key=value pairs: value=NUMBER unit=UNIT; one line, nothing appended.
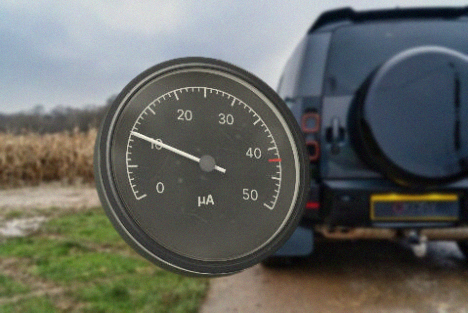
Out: value=10 unit=µA
